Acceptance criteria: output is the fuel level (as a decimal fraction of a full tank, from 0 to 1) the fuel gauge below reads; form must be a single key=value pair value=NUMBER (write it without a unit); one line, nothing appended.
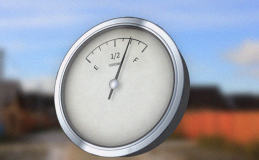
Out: value=0.75
